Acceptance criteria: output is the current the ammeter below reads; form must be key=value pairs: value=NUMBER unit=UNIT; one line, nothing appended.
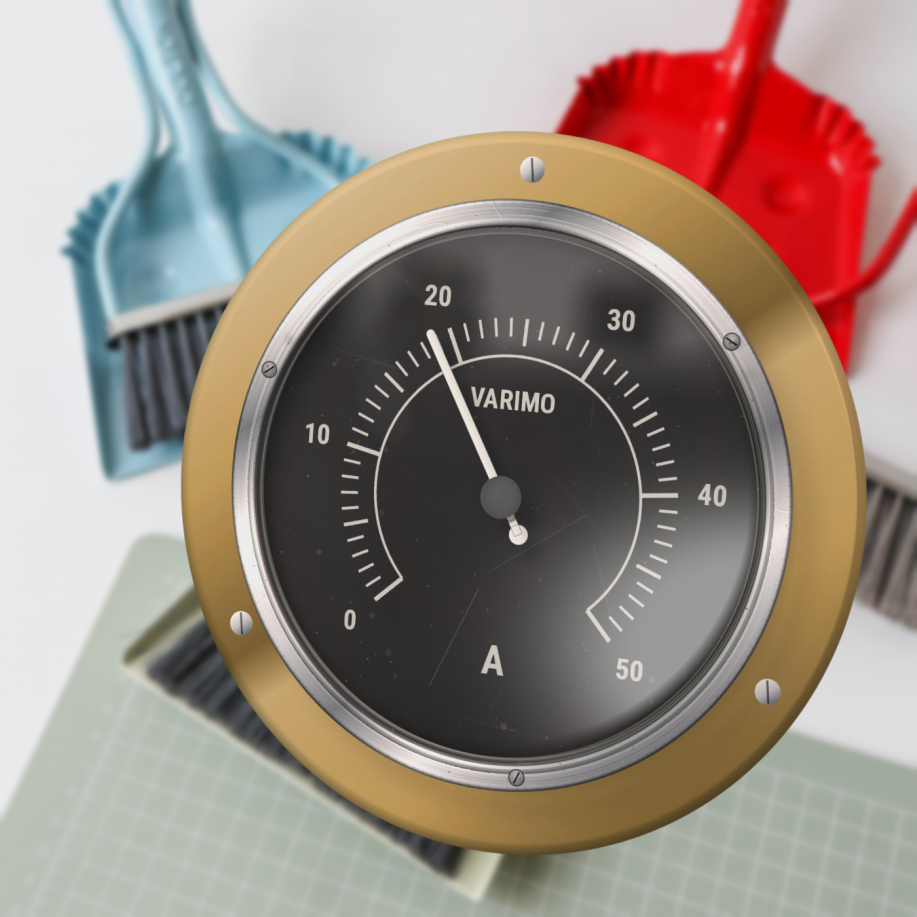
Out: value=19 unit=A
